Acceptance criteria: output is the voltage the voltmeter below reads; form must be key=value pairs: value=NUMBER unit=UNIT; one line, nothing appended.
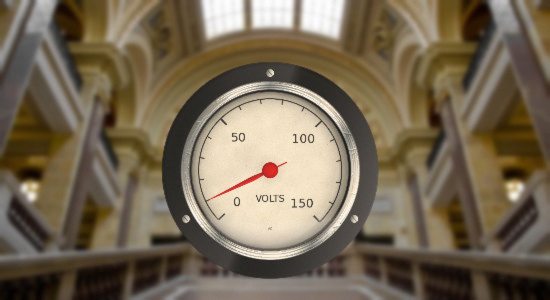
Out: value=10 unit=V
